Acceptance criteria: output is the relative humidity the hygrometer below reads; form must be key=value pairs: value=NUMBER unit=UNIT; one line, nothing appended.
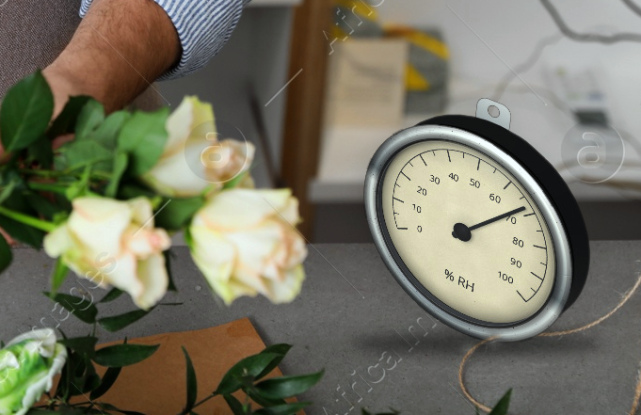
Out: value=67.5 unit=%
